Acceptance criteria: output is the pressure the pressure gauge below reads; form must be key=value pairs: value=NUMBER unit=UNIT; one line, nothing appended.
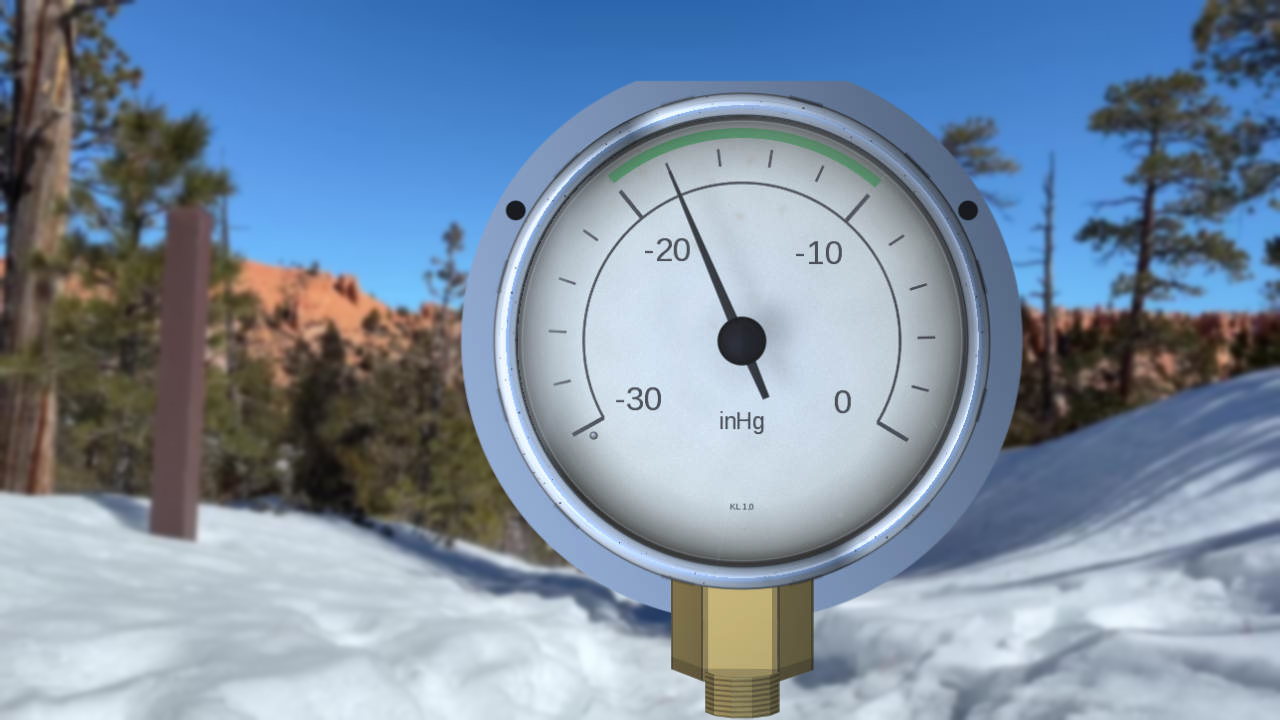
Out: value=-18 unit=inHg
